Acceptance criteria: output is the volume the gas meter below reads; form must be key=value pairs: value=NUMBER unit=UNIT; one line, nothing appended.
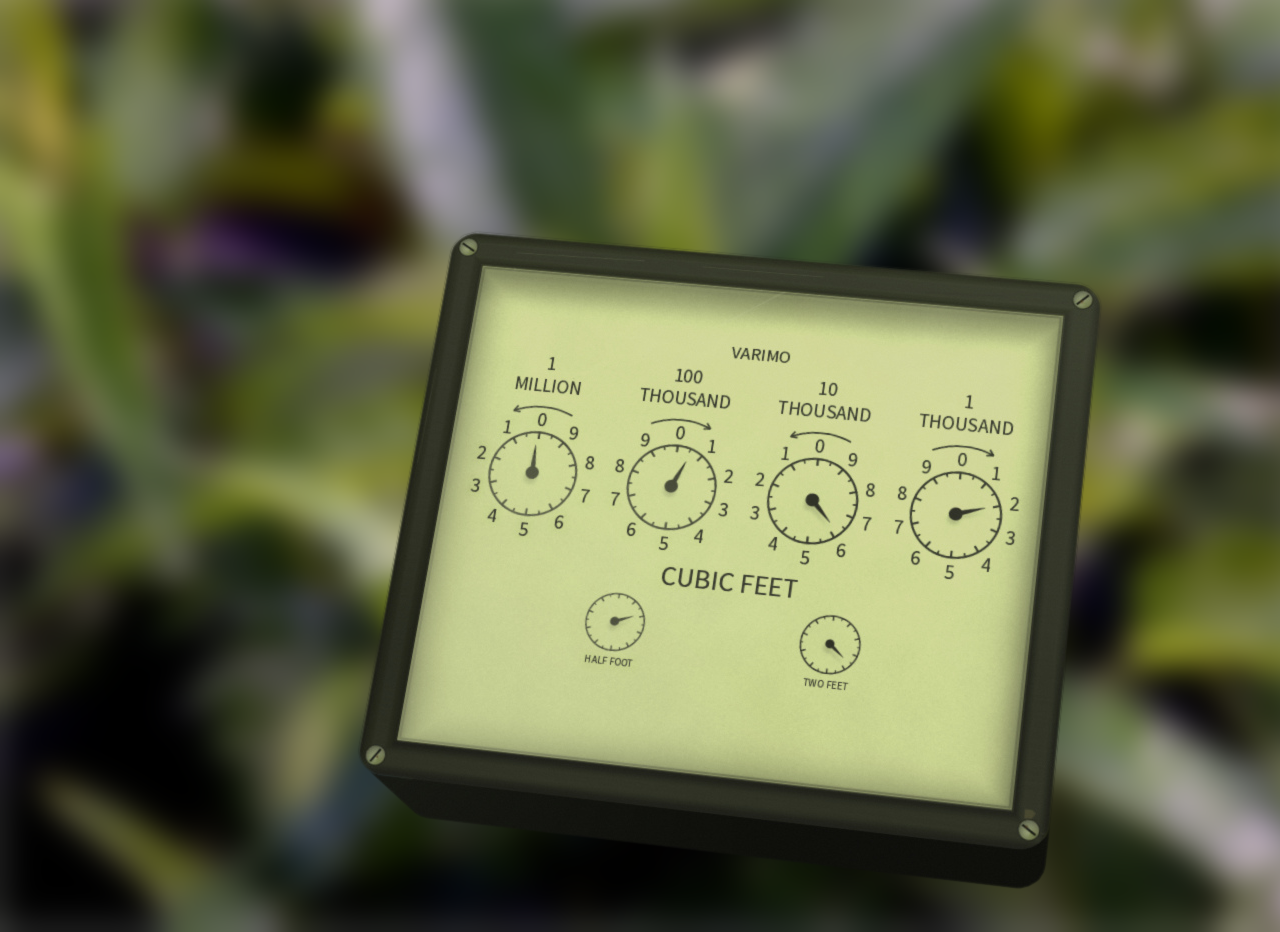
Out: value=6200 unit=ft³
